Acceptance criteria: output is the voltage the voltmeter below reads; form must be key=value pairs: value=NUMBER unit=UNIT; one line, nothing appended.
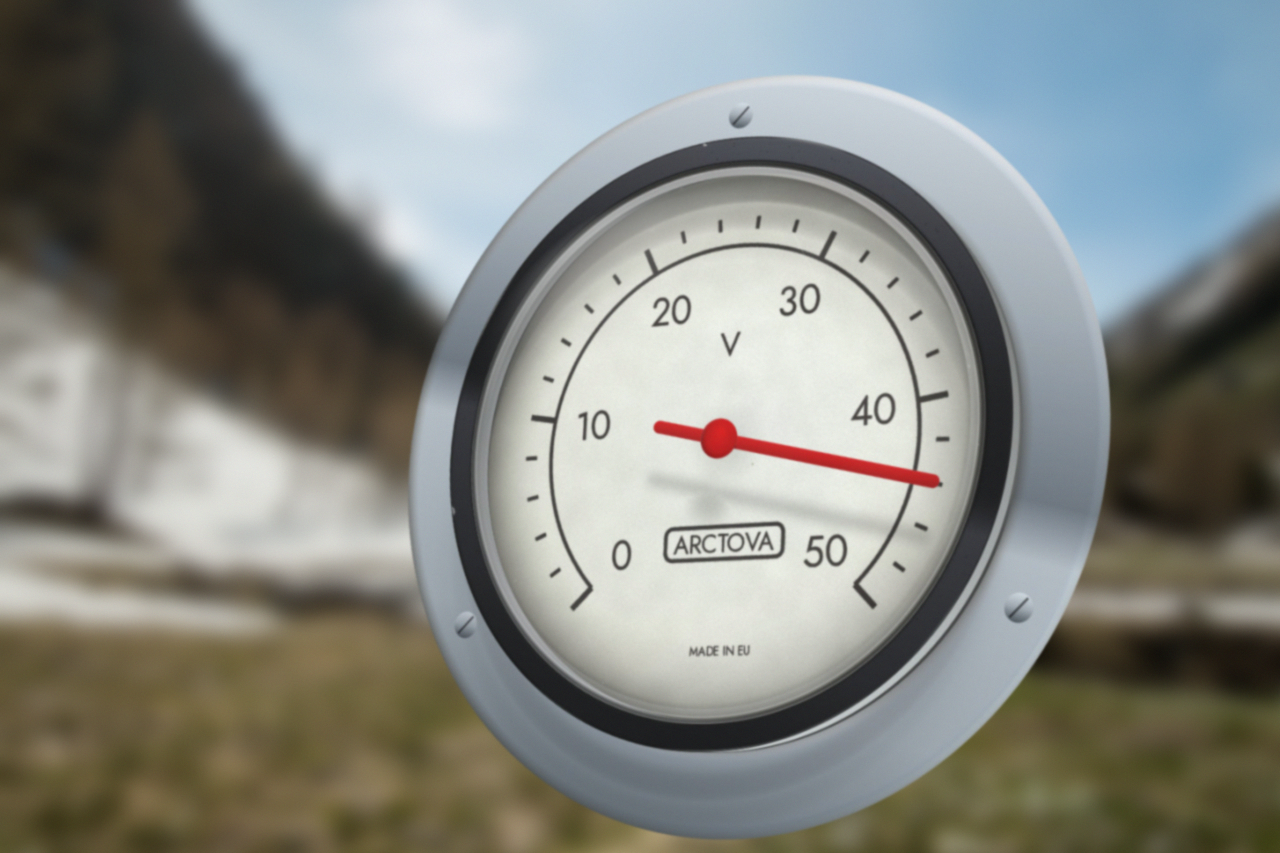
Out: value=44 unit=V
